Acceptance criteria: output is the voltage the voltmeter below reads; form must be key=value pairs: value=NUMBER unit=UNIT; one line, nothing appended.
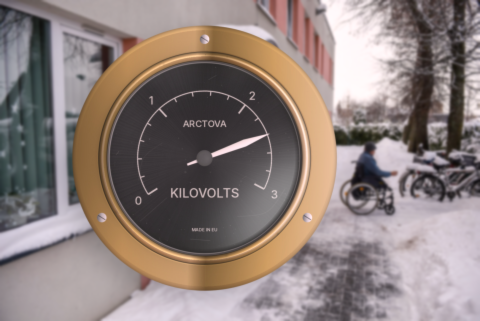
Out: value=2.4 unit=kV
